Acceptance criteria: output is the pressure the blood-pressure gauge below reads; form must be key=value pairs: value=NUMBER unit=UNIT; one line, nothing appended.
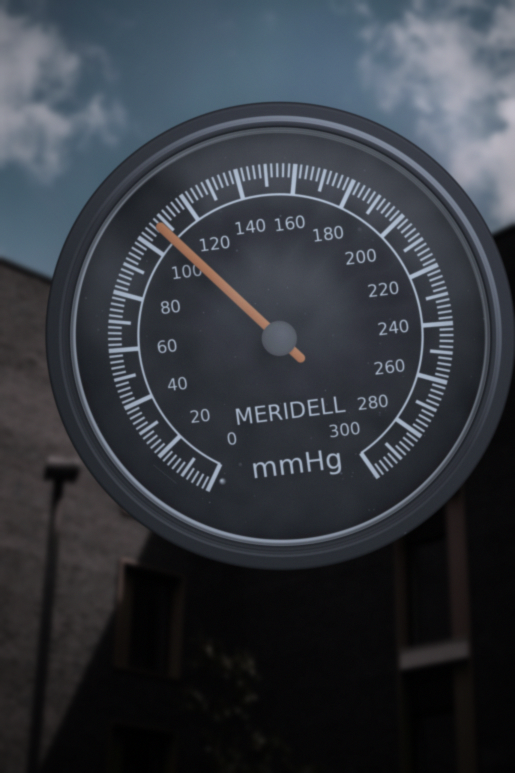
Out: value=108 unit=mmHg
